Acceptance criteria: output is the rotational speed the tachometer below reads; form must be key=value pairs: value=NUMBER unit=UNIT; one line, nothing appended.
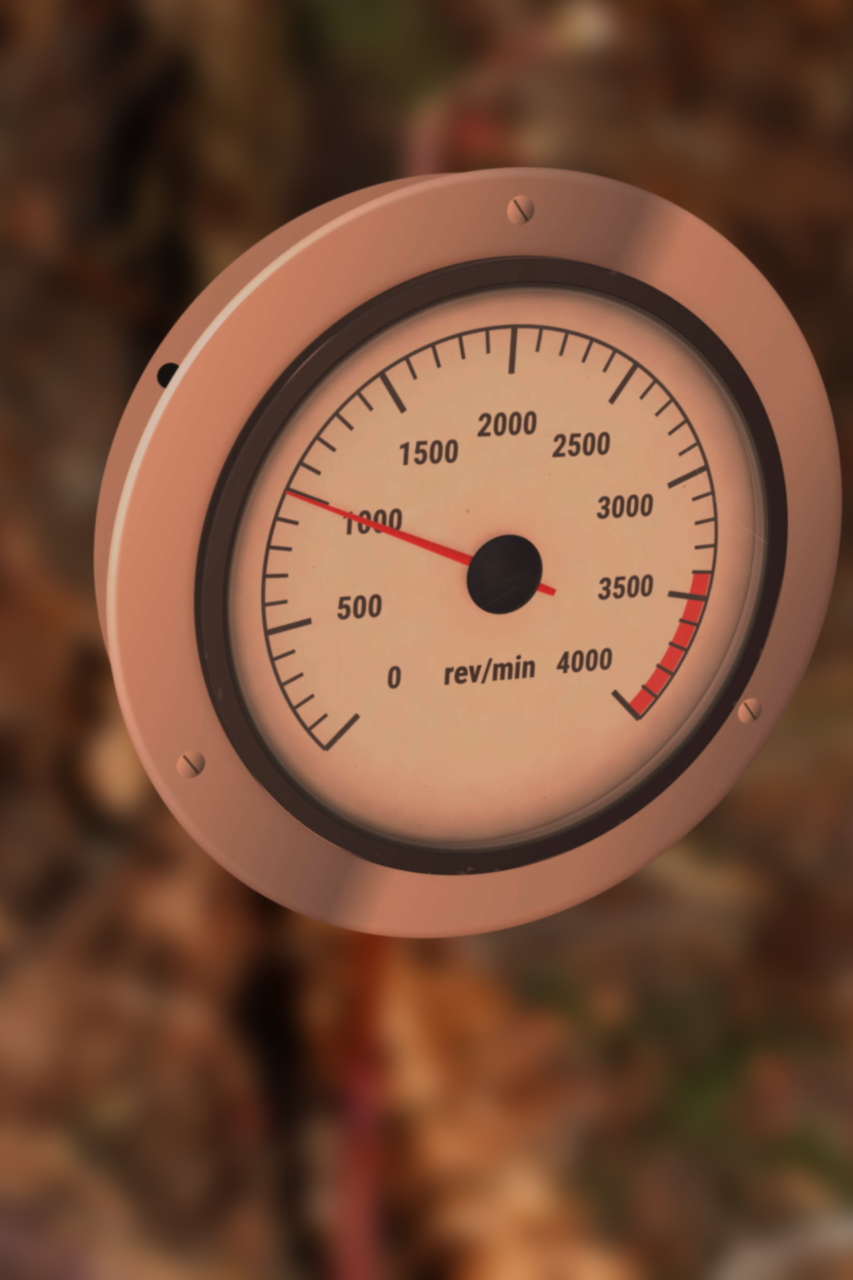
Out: value=1000 unit=rpm
